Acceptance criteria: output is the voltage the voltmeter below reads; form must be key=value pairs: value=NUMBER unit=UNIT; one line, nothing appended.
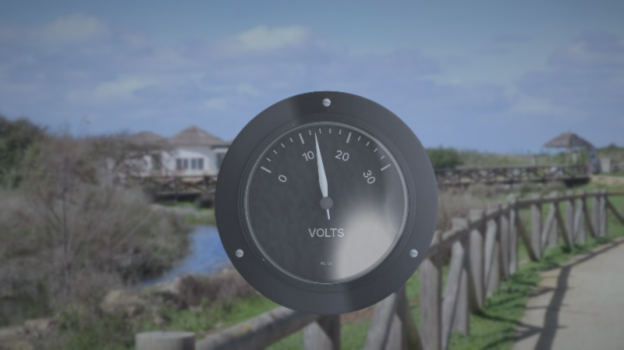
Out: value=13 unit=V
